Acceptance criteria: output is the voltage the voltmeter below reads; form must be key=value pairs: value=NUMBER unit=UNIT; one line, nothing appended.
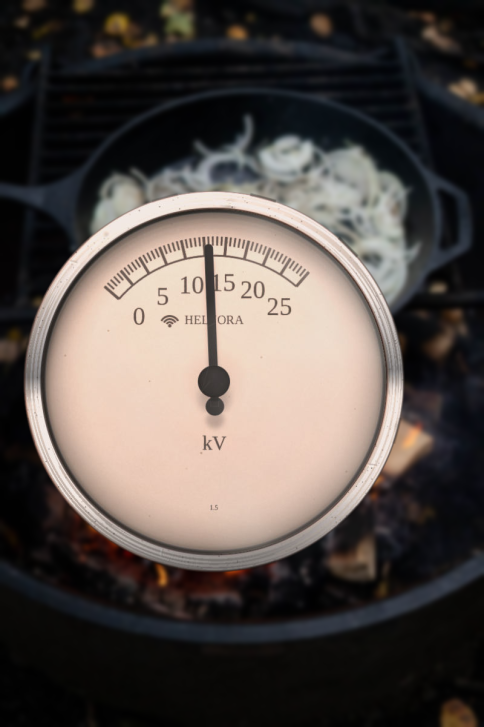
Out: value=13 unit=kV
